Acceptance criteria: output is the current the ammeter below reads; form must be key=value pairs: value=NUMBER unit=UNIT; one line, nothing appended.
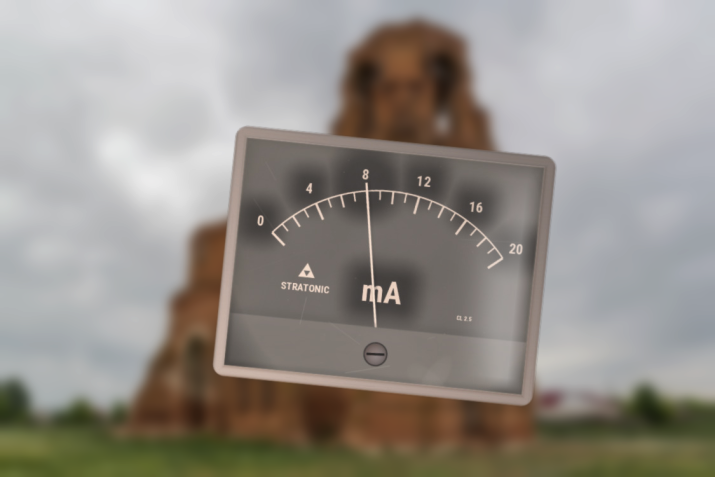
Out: value=8 unit=mA
